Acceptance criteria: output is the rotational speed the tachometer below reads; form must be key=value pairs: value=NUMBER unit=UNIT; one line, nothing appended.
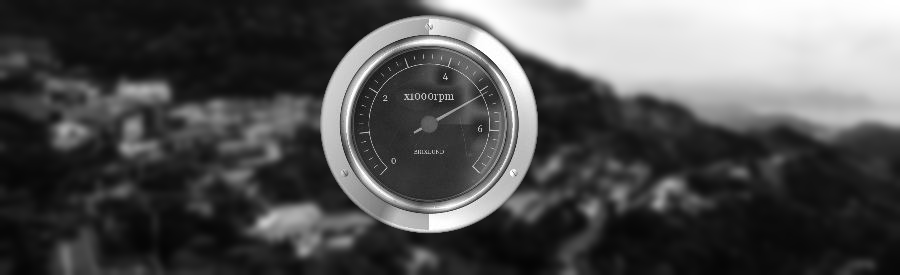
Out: value=5100 unit=rpm
